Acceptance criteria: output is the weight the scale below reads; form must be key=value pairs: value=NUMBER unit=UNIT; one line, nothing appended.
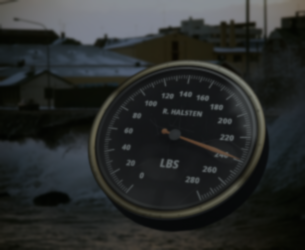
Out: value=240 unit=lb
